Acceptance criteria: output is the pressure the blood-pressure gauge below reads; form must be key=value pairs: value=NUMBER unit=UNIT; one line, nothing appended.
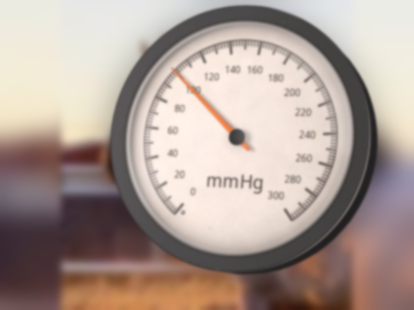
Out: value=100 unit=mmHg
